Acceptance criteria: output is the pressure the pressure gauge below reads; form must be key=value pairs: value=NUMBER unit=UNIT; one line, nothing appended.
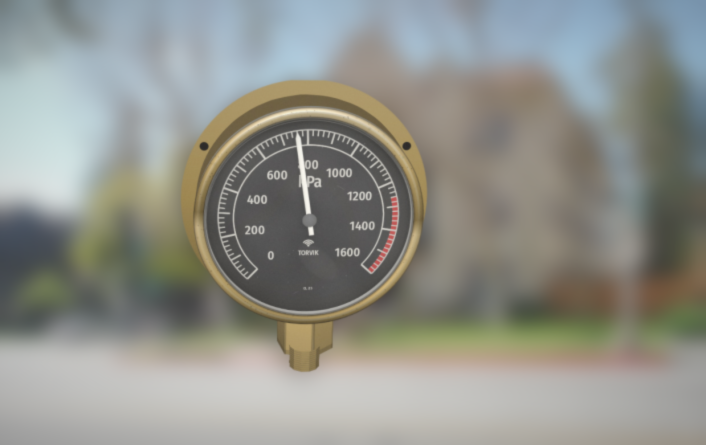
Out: value=760 unit=kPa
